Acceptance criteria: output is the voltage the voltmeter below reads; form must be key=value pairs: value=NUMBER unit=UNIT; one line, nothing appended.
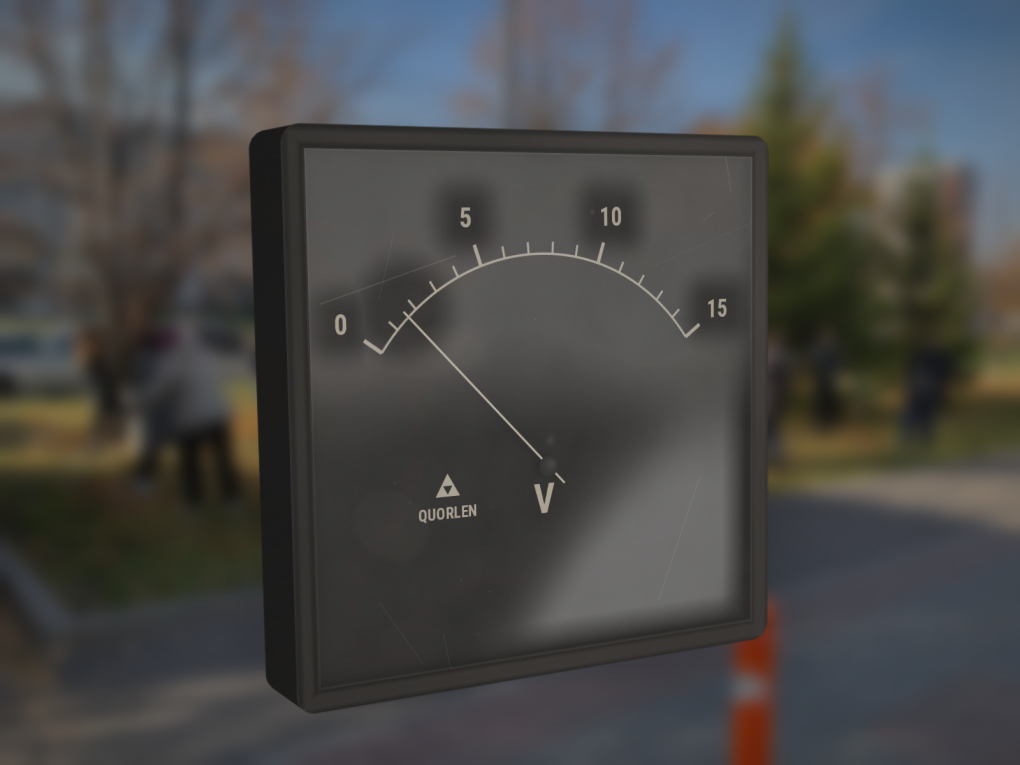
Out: value=1.5 unit=V
